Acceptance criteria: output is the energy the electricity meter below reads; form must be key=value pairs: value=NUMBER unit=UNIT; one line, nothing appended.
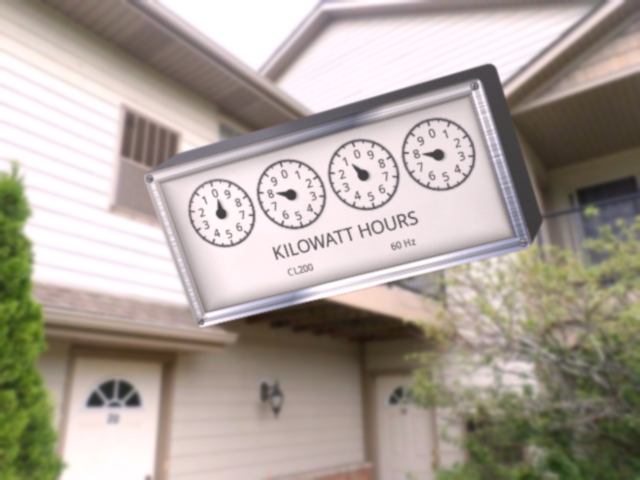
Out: value=9808 unit=kWh
